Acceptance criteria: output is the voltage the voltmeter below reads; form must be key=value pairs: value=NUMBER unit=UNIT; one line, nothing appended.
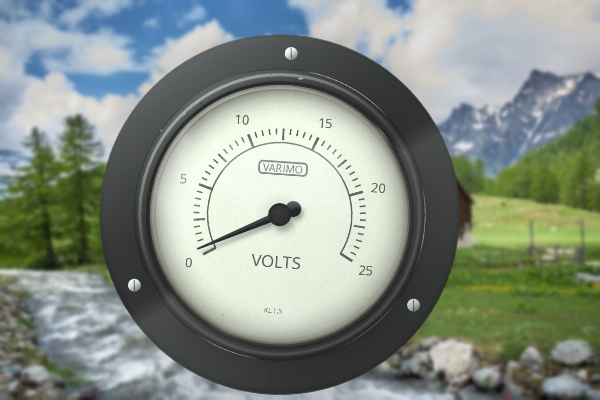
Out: value=0.5 unit=V
